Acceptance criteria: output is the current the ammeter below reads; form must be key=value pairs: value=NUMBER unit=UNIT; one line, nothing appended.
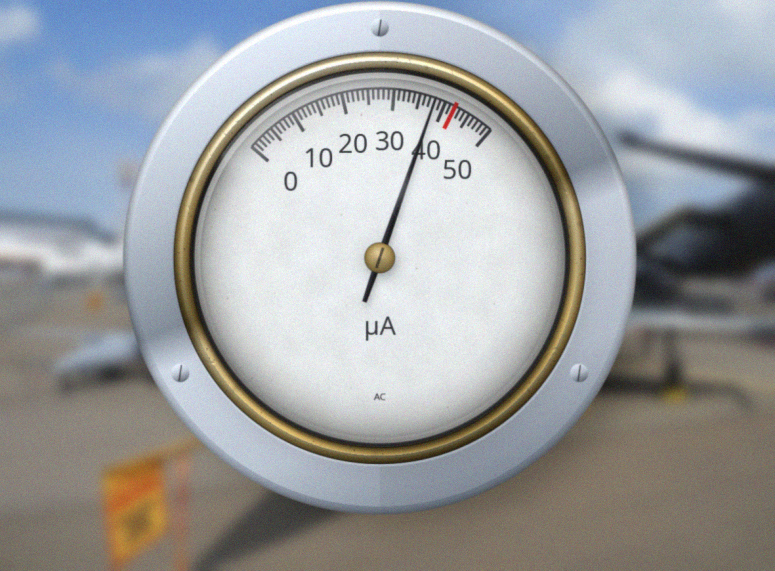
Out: value=38 unit=µA
